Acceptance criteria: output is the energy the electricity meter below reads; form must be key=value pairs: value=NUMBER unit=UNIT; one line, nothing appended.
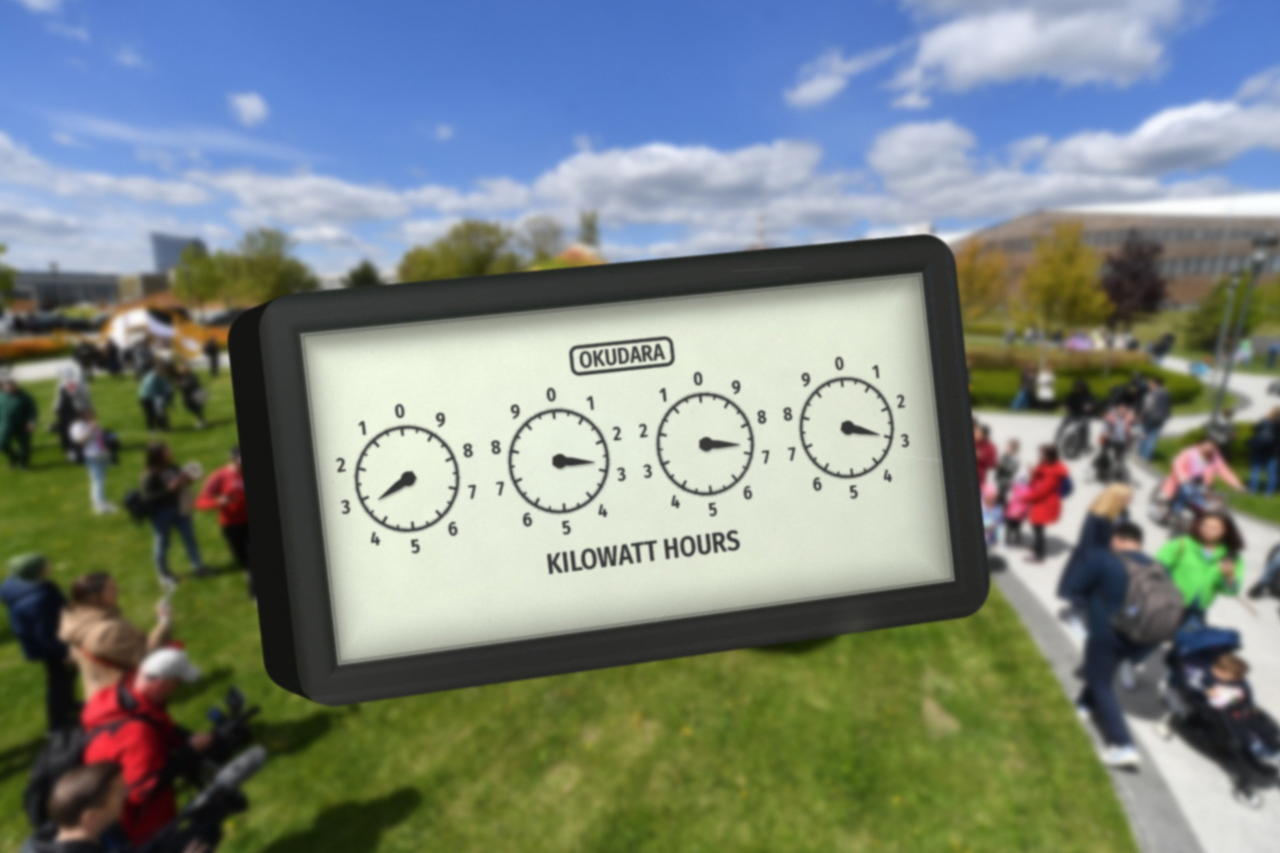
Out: value=3273 unit=kWh
